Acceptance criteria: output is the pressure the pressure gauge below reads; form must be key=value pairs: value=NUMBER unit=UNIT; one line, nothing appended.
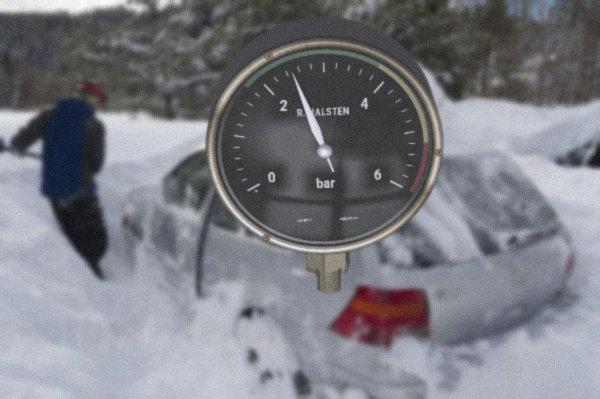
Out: value=2.5 unit=bar
